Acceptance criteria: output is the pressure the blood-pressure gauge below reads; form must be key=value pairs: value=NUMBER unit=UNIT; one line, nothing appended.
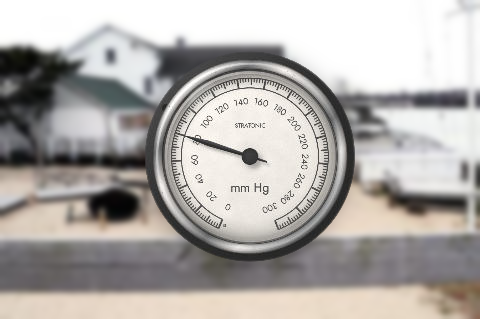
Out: value=80 unit=mmHg
